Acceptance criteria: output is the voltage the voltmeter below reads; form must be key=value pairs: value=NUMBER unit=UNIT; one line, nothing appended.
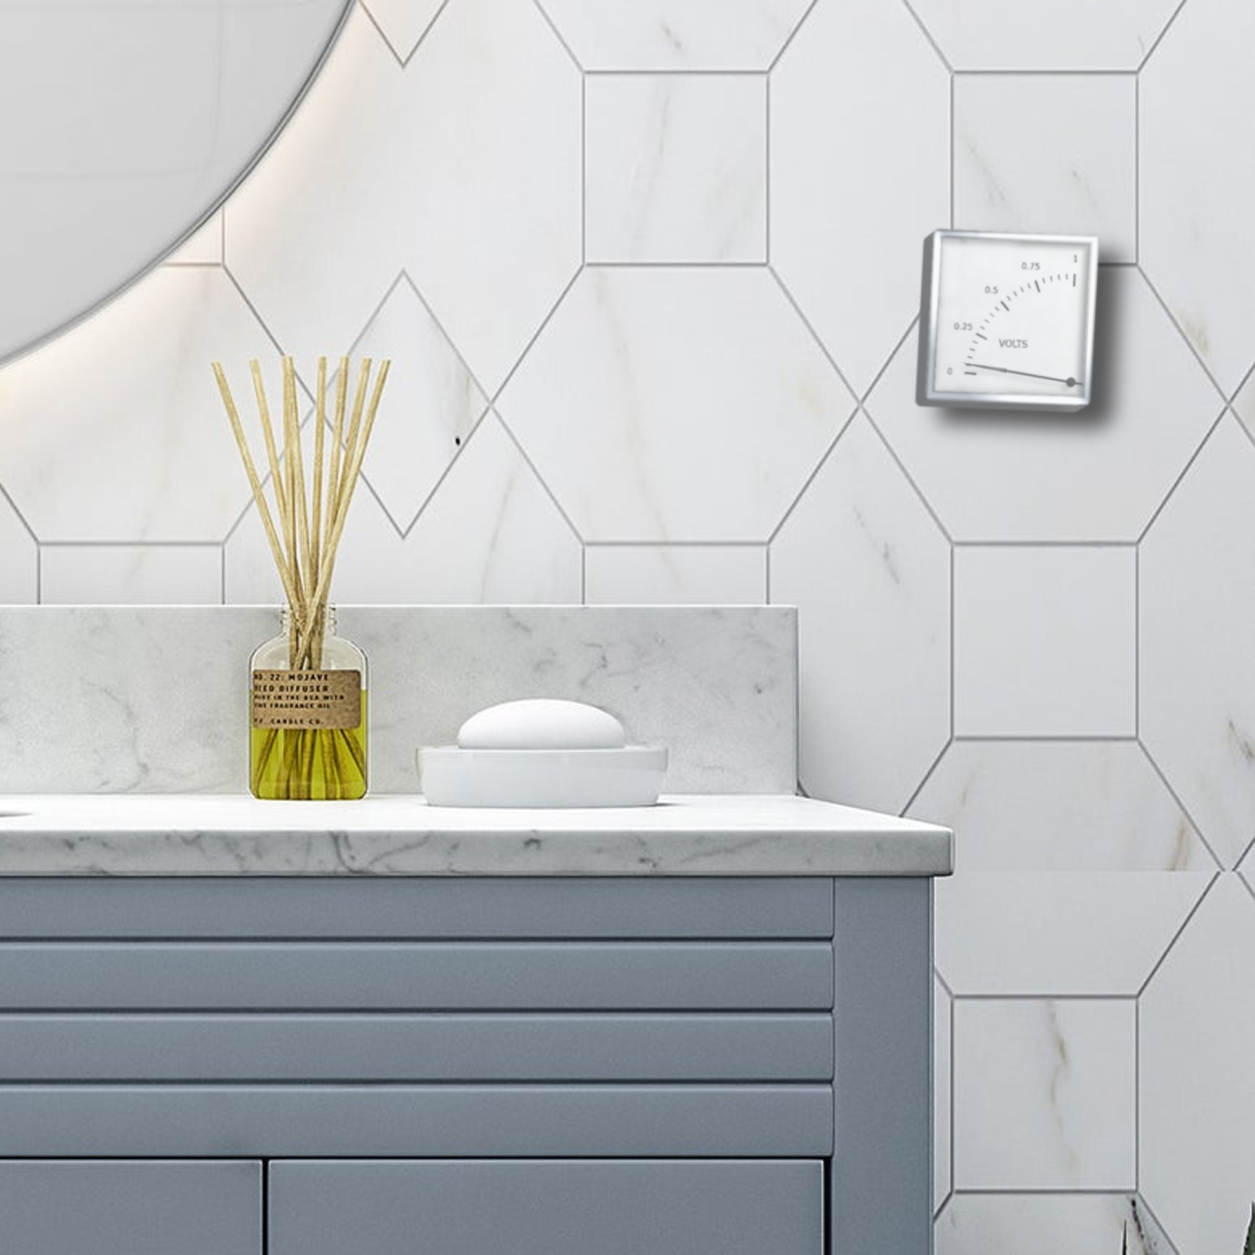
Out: value=0.05 unit=V
